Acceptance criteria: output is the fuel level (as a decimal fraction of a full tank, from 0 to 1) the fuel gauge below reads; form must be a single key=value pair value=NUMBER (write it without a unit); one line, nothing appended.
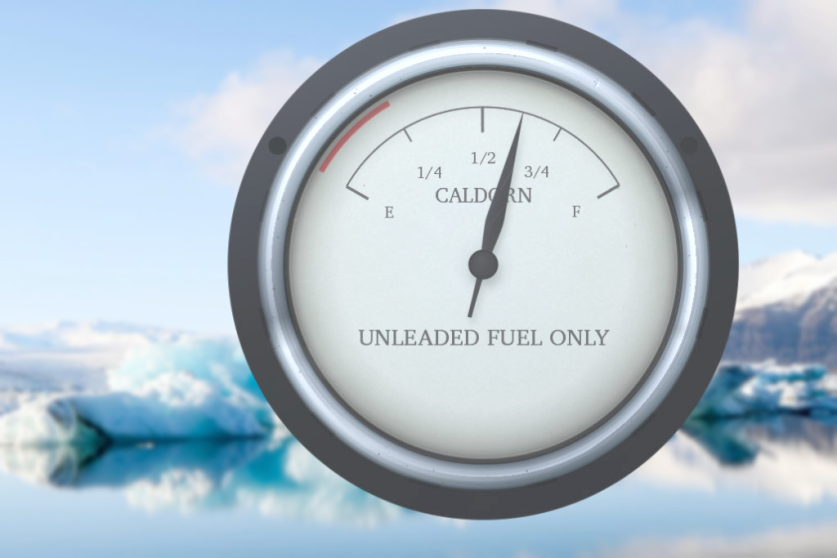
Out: value=0.625
